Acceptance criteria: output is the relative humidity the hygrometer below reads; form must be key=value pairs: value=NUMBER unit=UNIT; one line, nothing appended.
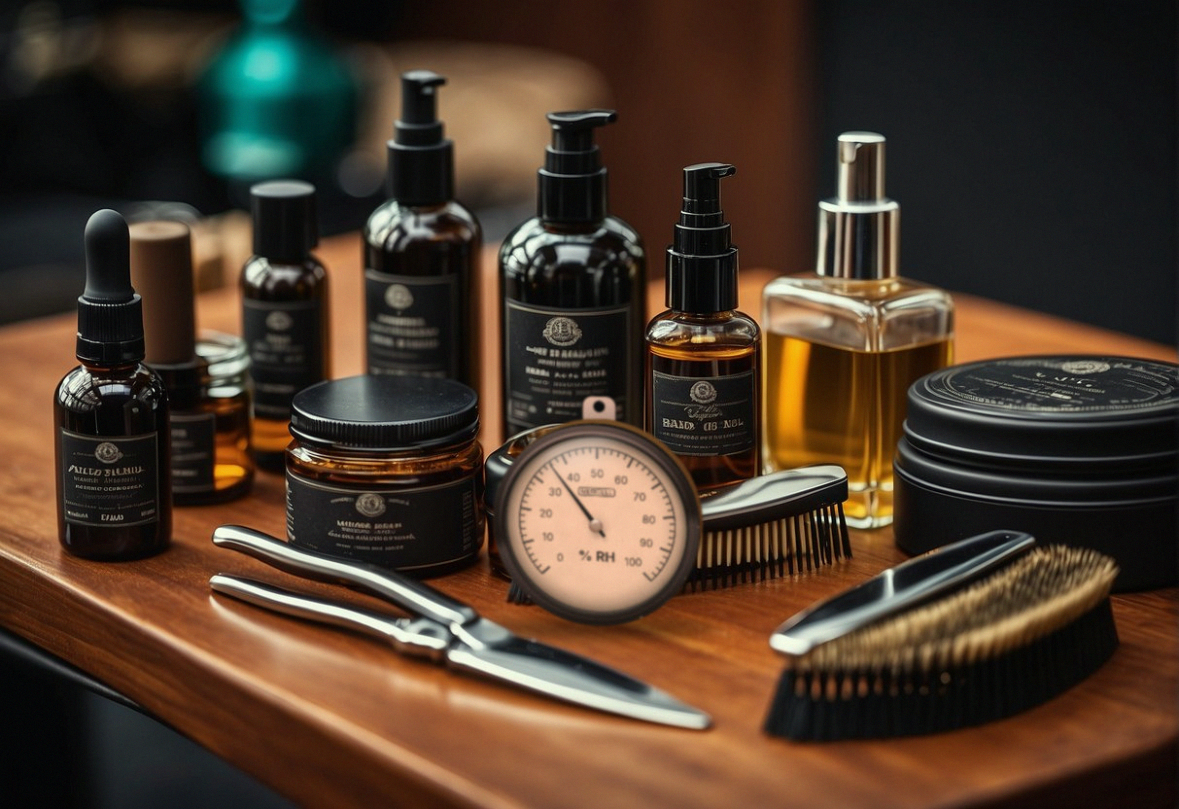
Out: value=36 unit=%
